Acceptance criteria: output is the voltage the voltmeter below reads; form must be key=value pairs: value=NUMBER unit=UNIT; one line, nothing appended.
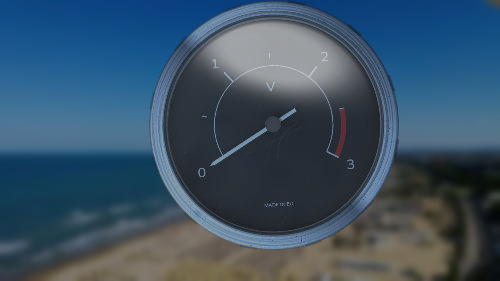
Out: value=0 unit=V
